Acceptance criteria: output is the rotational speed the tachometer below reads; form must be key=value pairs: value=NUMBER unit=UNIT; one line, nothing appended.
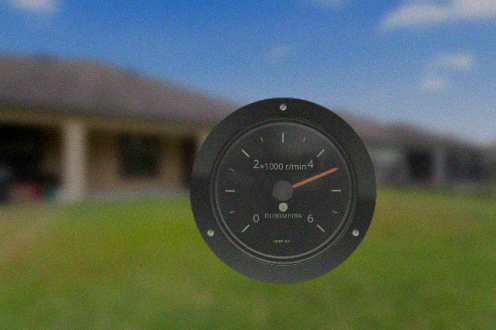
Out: value=4500 unit=rpm
